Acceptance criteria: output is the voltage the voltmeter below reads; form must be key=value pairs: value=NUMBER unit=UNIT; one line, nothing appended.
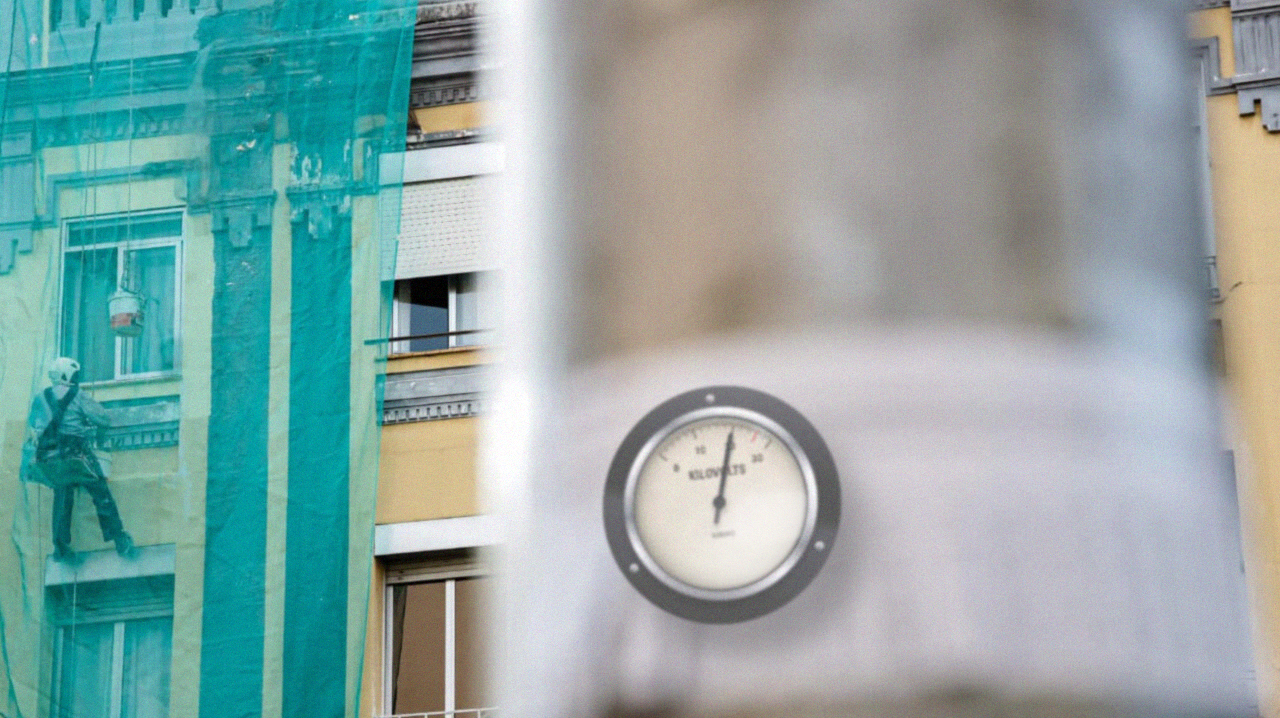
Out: value=20 unit=kV
